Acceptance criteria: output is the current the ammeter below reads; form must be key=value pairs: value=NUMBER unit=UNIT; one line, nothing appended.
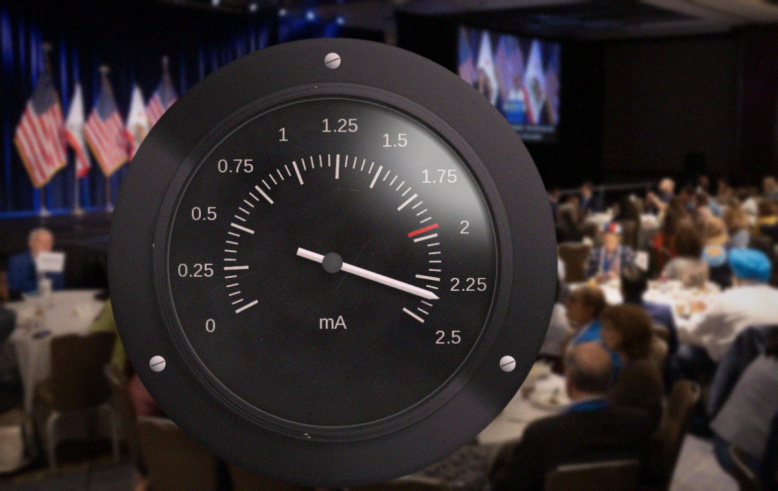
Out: value=2.35 unit=mA
